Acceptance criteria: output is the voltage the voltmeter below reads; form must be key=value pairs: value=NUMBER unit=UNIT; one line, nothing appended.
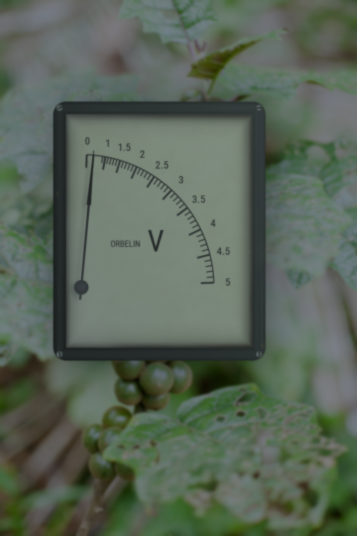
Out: value=0.5 unit=V
